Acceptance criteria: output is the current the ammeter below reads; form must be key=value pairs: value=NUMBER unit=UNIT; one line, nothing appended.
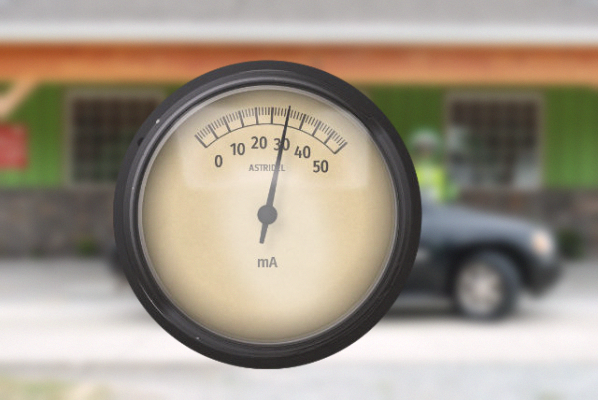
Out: value=30 unit=mA
